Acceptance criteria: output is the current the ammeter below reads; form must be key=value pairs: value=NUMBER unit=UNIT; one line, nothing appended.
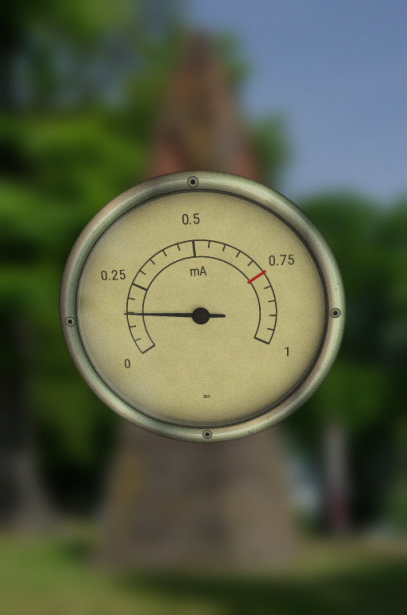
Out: value=0.15 unit=mA
